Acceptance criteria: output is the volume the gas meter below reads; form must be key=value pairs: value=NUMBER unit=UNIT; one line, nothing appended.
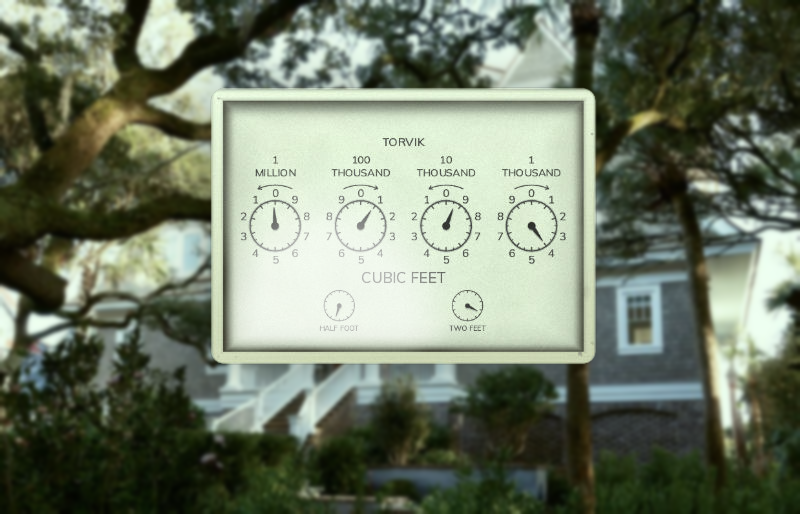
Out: value=9400 unit=ft³
